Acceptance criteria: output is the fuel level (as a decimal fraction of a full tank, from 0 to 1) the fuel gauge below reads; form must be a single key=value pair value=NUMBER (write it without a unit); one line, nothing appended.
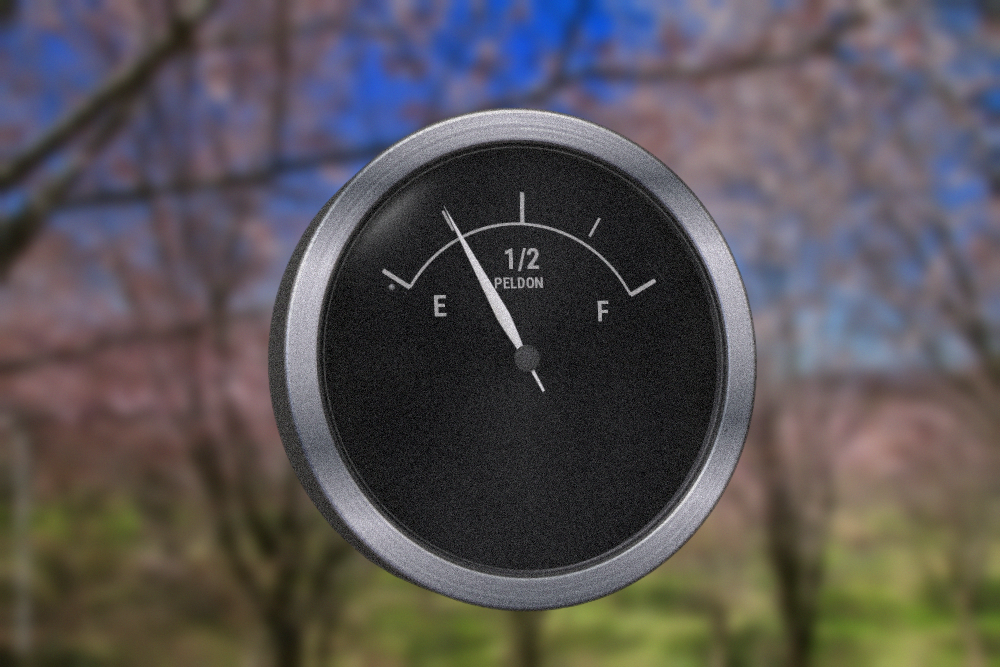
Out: value=0.25
